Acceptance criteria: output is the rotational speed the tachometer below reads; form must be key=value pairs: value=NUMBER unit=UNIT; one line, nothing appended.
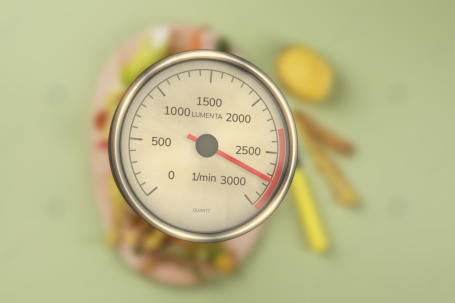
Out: value=2750 unit=rpm
